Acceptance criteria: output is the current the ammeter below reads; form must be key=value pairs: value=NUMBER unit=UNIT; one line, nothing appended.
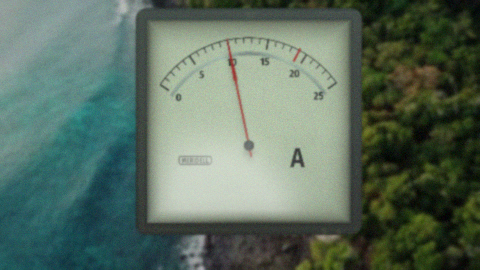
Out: value=10 unit=A
